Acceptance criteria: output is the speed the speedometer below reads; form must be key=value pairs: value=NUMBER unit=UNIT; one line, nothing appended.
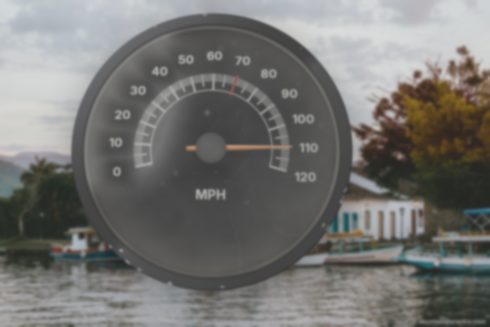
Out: value=110 unit=mph
